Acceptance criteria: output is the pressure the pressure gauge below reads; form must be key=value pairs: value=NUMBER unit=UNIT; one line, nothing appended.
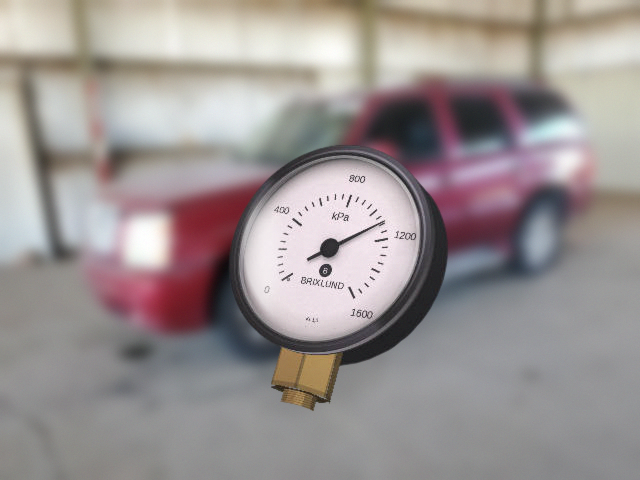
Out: value=1100 unit=kPa
